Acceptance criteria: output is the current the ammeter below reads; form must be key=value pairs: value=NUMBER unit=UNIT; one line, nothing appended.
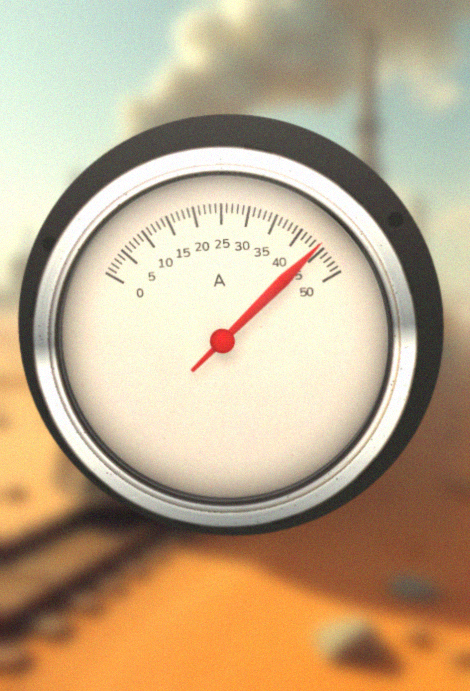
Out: value=44 unit=A
